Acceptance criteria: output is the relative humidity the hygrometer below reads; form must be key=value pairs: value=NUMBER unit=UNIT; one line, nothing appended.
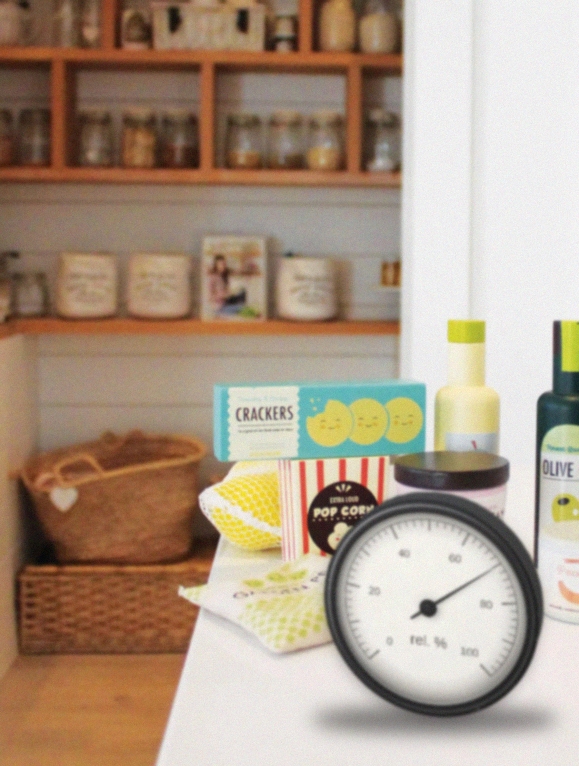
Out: value=70 unit=%
